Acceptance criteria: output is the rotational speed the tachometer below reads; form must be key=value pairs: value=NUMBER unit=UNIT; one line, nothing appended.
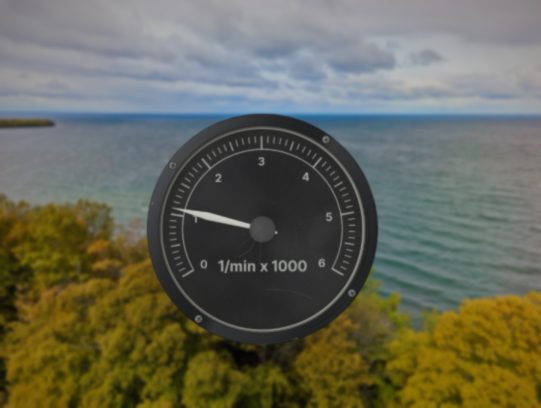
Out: value=1100 unit=rpm
